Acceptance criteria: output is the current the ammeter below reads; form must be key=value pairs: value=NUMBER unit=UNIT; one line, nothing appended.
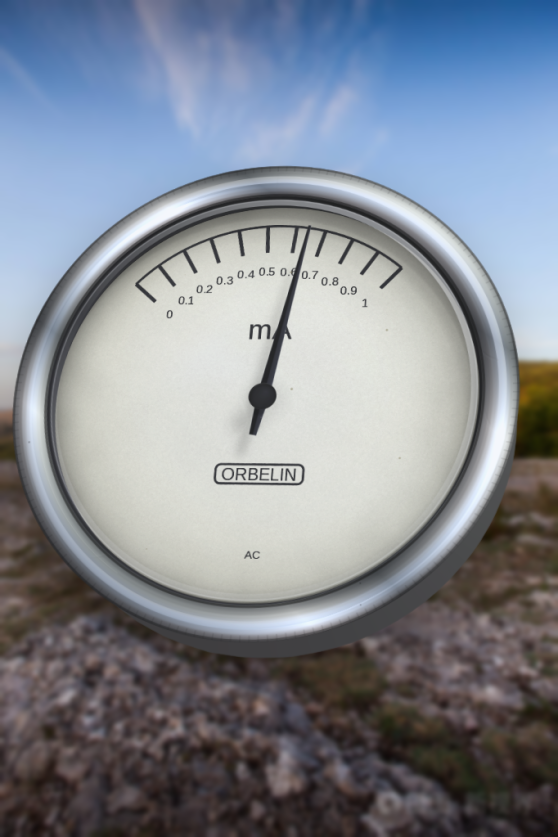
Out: value=0.65 unit=mA
